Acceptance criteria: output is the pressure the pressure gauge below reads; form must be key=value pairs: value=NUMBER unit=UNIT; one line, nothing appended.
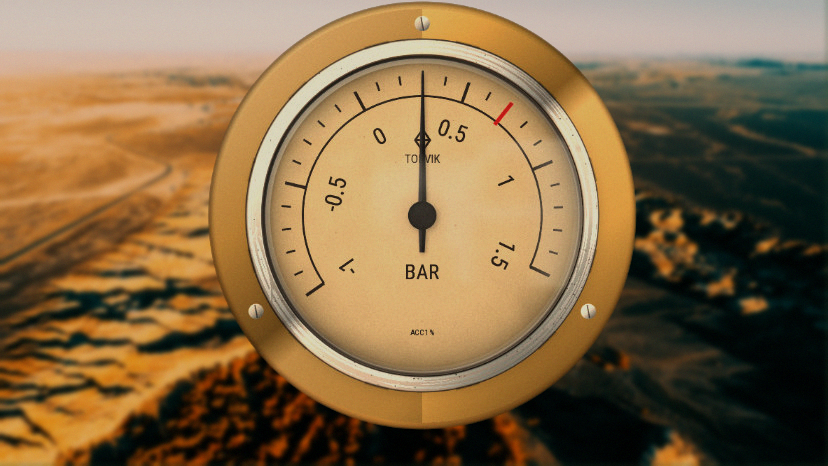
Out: value=0.3 unit=bar
